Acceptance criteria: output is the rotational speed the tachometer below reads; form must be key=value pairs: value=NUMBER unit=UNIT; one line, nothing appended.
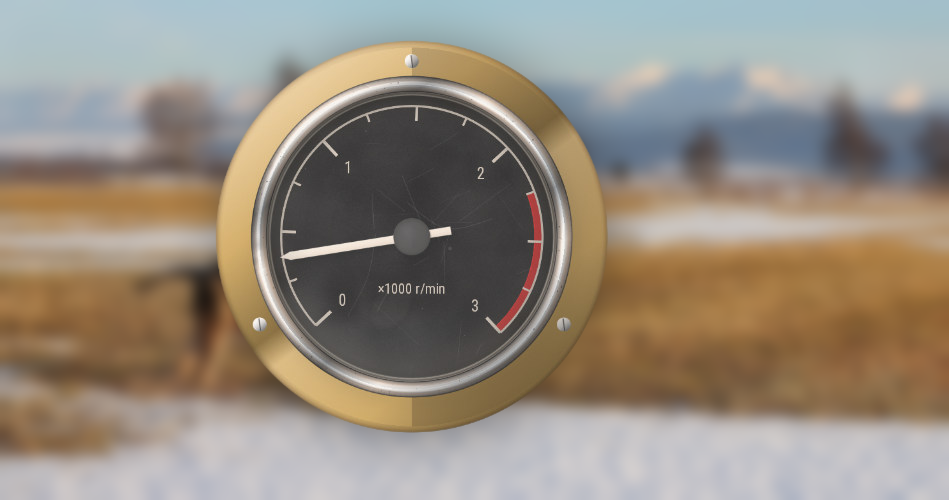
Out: value=375 unit=rpm
